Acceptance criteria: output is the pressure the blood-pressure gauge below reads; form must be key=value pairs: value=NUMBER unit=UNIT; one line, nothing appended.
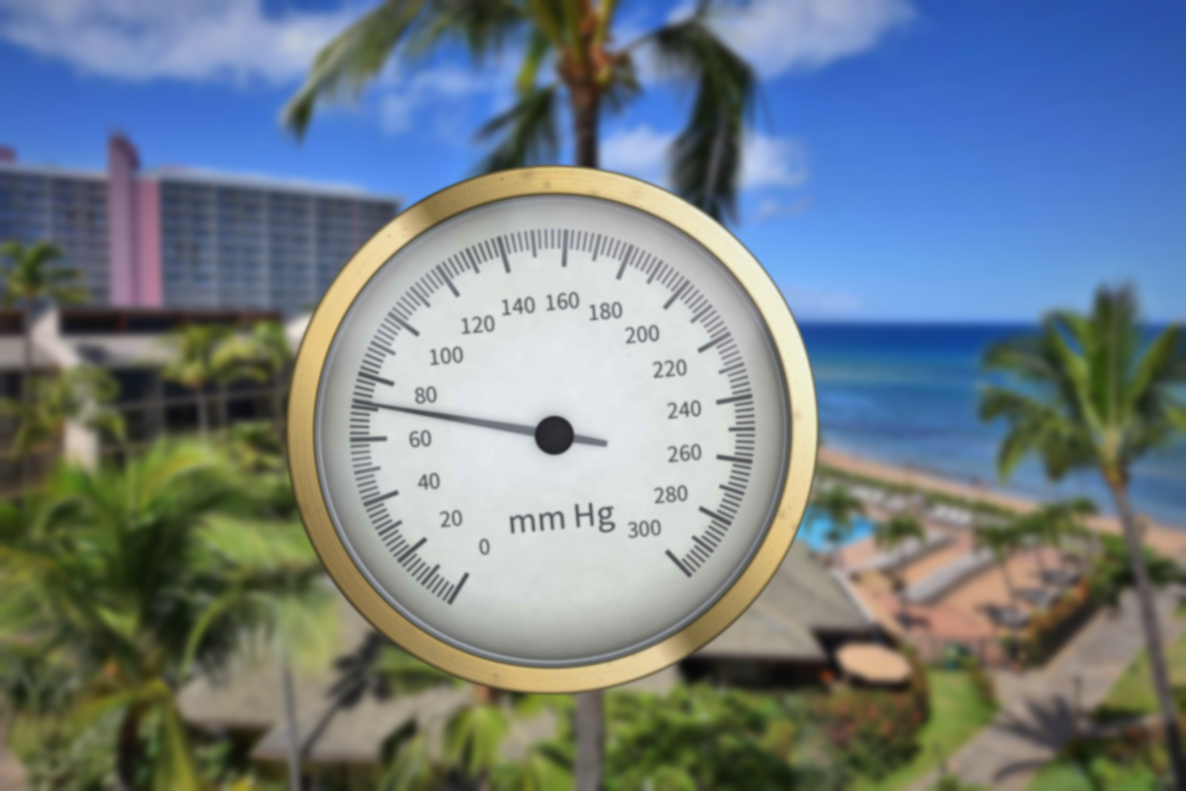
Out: value=72 unit=mmHg
